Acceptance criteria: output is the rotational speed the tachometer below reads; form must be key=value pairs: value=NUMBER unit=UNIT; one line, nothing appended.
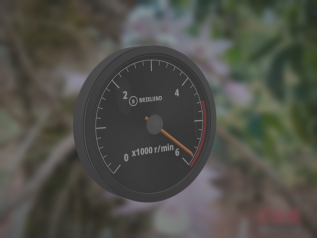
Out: value=5800 unit=rpm
